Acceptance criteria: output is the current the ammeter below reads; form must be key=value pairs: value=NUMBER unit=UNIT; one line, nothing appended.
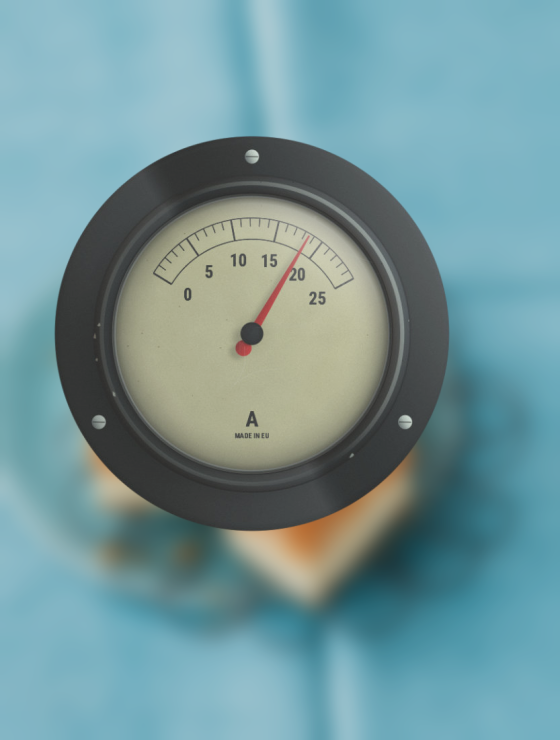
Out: value=18.5 unit=A
